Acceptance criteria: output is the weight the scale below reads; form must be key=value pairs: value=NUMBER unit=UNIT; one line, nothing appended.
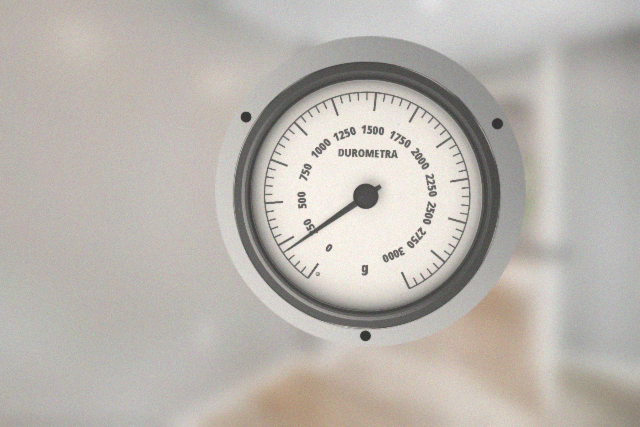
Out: value=200 unit=g
